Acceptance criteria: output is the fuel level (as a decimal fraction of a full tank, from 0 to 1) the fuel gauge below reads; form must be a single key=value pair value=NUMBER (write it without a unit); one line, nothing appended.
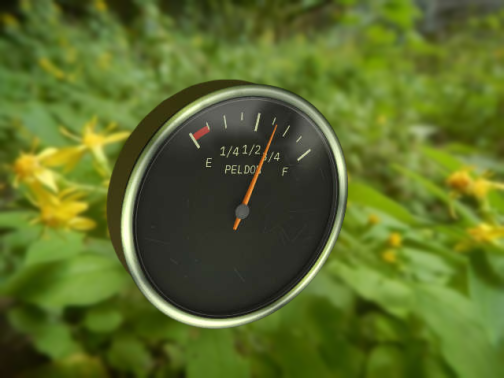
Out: value=0.625
